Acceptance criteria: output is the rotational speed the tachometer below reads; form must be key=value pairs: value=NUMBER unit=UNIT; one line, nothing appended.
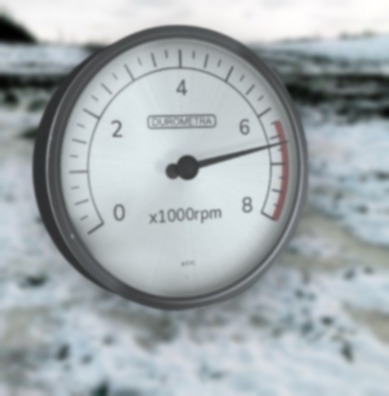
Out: value=6625 unit=rpm
